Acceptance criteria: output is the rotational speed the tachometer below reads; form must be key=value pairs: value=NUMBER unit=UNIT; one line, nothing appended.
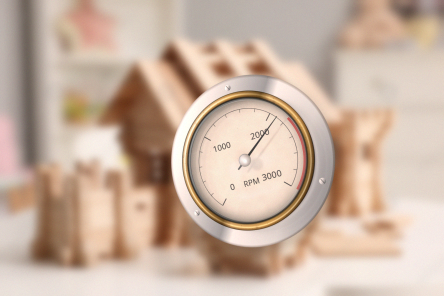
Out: value=2100 unit=rpm
